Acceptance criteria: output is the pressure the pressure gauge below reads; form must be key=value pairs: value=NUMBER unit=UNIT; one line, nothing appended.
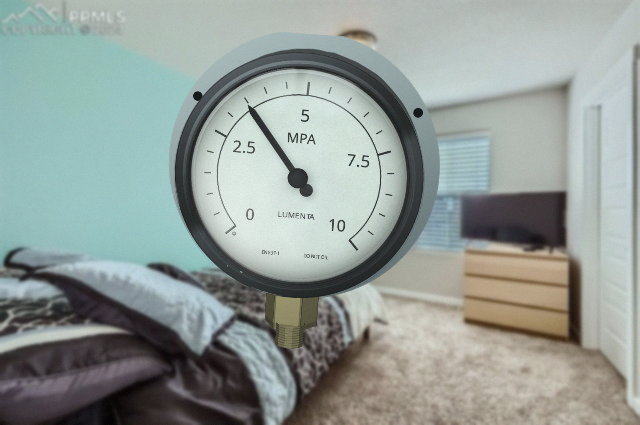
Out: value=3.5 unit=MPa
